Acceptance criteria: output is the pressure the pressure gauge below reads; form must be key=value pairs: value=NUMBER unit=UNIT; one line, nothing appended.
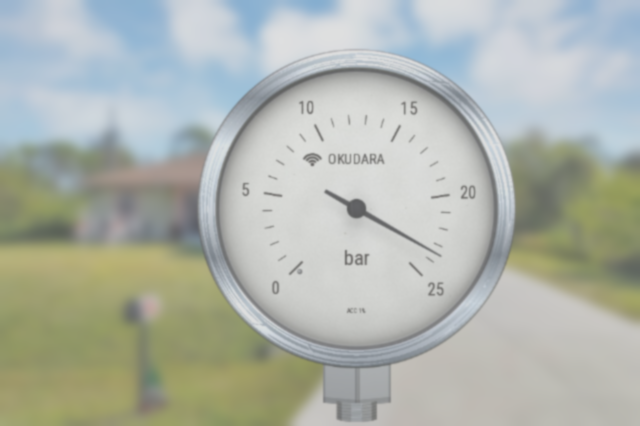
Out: value=23.5 unit=bar
